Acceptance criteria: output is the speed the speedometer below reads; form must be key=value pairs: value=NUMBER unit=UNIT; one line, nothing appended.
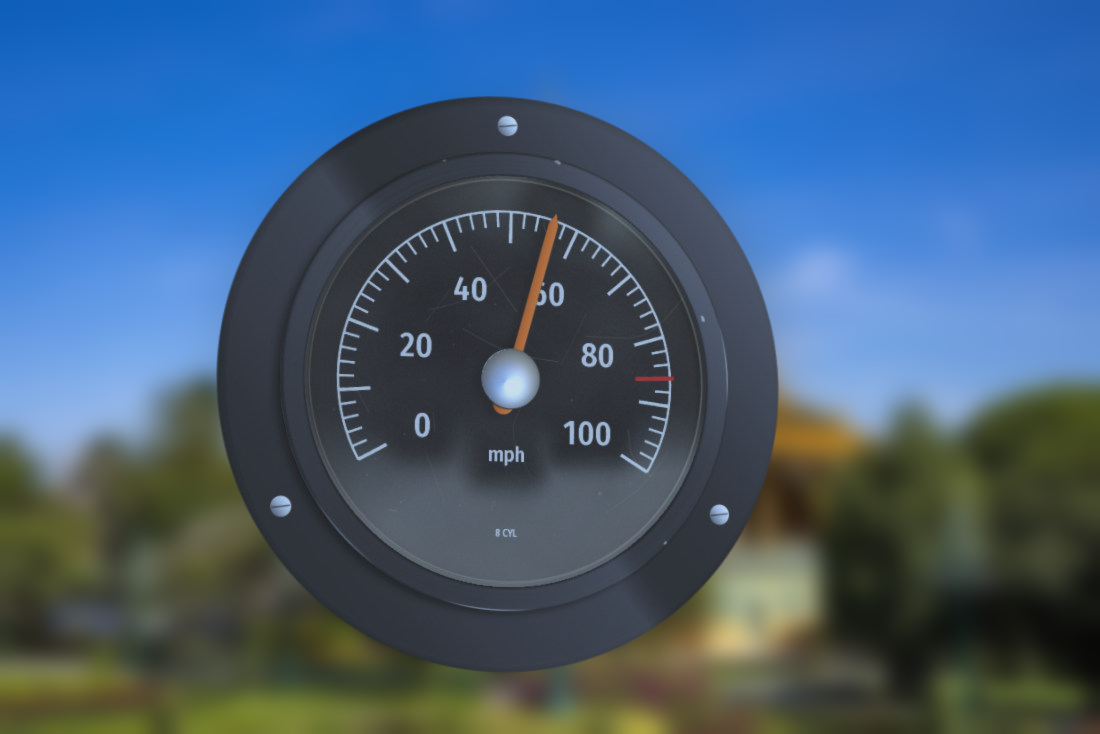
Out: value=56 unit=mph
